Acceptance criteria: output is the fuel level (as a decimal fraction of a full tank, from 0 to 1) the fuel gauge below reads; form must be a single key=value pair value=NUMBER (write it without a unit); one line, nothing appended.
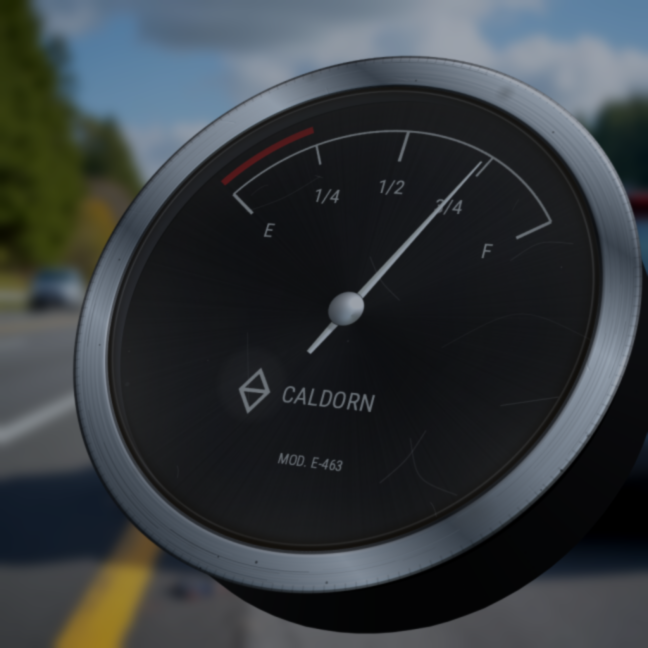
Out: value=0.75
